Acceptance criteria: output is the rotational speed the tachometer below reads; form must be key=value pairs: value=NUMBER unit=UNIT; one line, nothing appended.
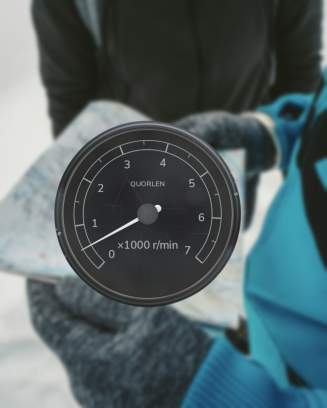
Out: value=500 unit=rpm
